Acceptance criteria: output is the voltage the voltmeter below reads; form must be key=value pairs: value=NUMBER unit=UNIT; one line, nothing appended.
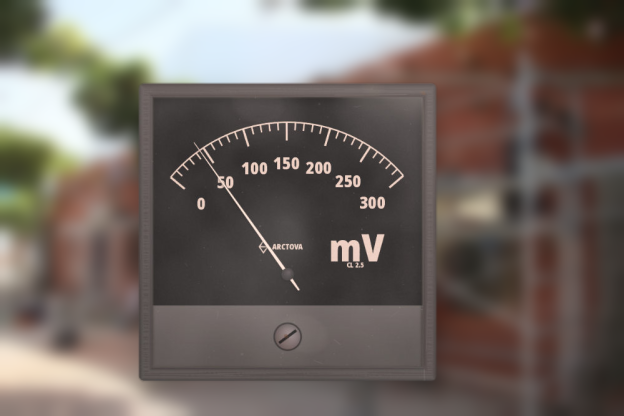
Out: value=45 unit=mV
